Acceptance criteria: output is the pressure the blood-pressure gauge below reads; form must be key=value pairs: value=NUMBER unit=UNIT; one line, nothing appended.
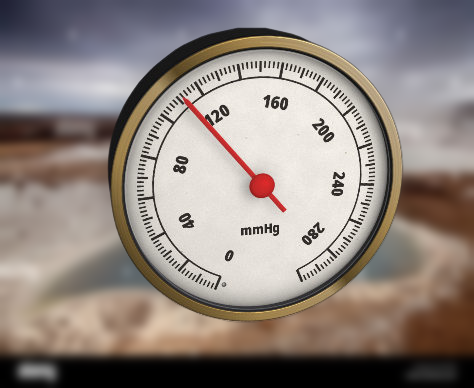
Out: value=112 unit=mmHg
